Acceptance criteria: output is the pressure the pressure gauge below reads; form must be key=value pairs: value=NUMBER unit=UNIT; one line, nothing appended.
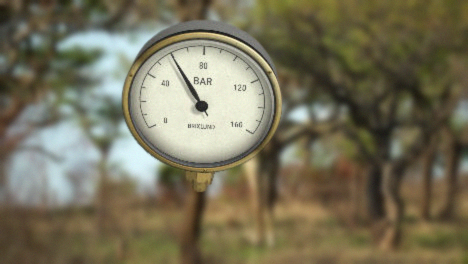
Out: value=60 unit=bar
